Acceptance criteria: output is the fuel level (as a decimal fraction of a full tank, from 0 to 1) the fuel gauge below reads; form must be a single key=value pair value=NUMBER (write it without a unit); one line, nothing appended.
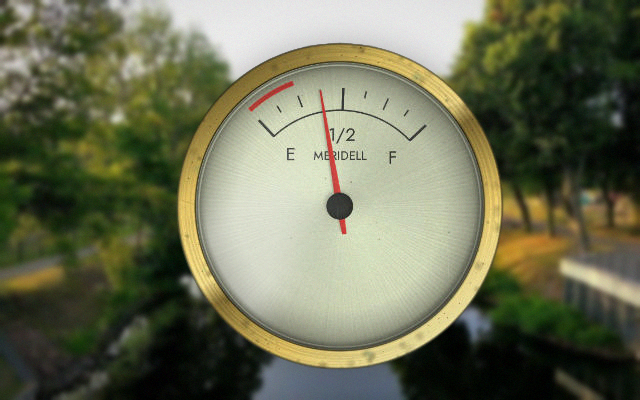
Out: value=0.375
